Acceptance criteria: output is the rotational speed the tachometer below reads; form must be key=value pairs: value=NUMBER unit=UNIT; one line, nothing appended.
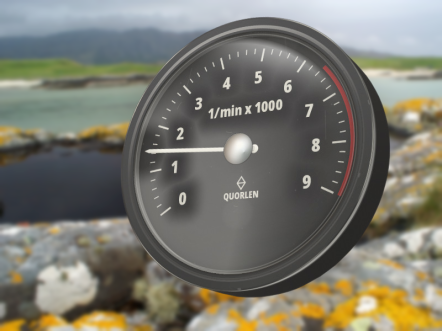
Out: value=1400 unit=rpm
